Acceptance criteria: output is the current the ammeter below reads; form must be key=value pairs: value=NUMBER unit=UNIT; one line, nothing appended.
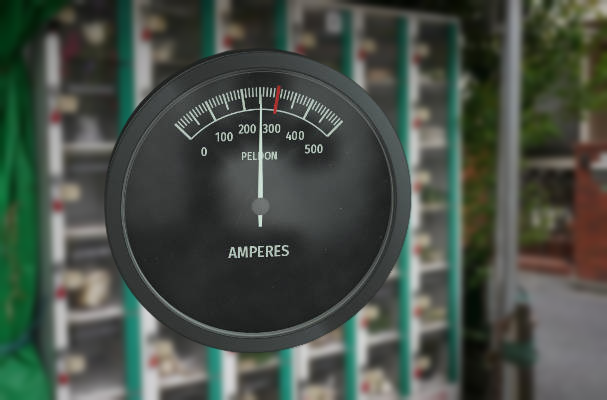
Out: value=250 unit=A
